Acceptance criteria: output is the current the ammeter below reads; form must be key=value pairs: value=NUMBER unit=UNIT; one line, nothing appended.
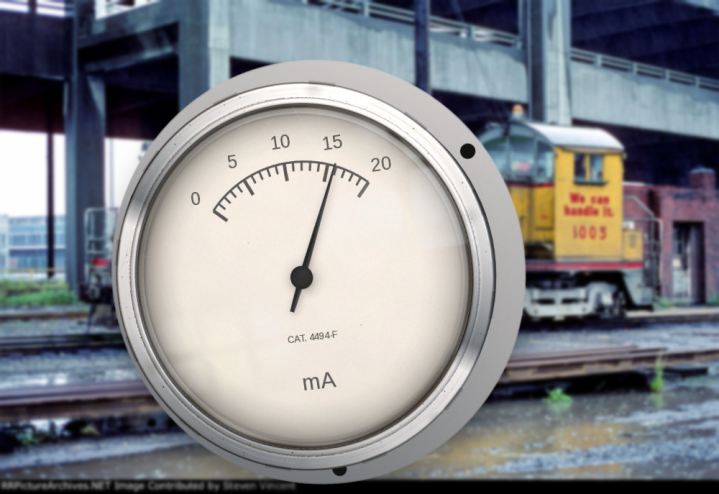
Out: value=16 unit=mA
